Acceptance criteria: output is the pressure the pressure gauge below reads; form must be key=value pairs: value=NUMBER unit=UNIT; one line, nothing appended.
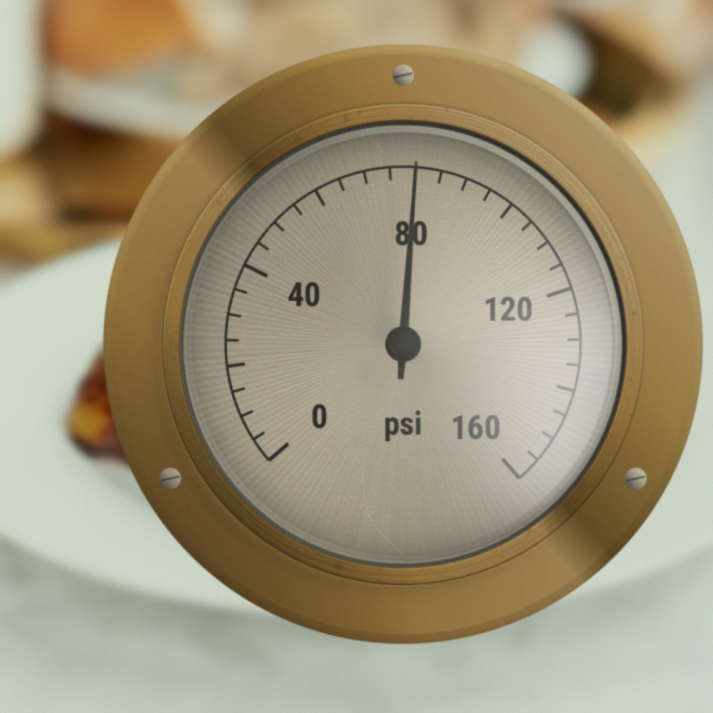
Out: value=80 unit=psi
